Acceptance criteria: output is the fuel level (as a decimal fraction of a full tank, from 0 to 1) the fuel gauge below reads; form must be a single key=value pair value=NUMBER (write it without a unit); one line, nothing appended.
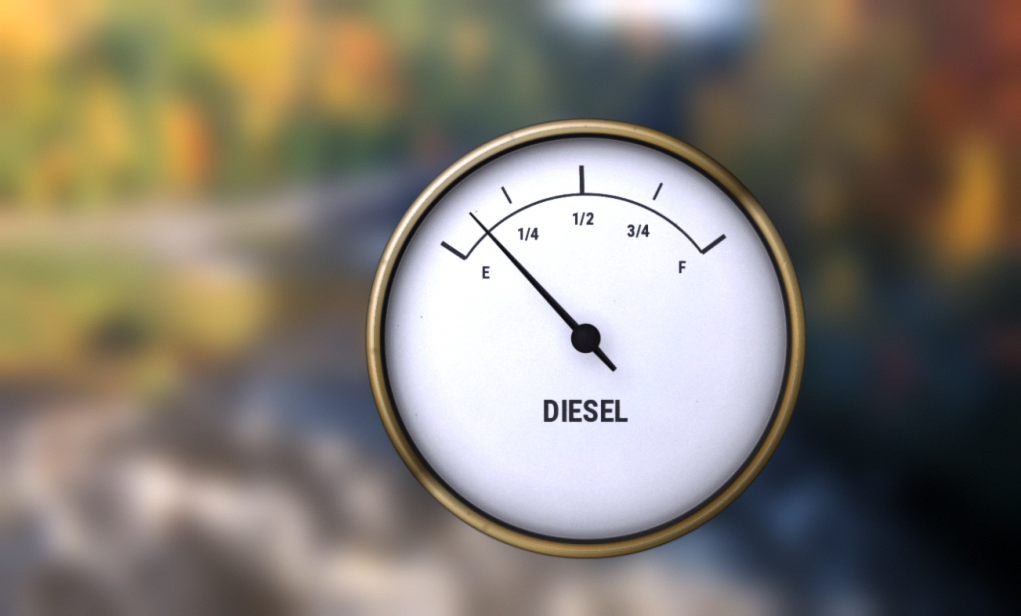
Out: value=0.125
